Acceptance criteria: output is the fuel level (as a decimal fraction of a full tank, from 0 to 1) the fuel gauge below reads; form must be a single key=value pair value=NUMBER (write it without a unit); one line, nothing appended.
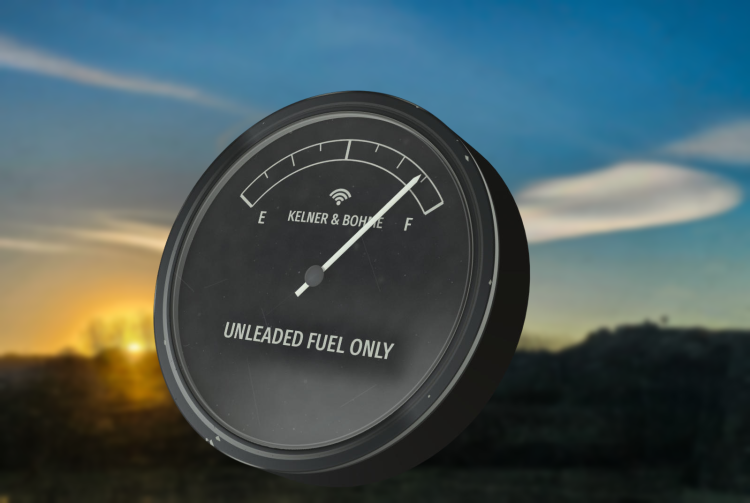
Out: value=0.875
